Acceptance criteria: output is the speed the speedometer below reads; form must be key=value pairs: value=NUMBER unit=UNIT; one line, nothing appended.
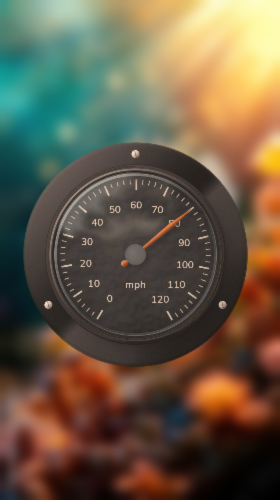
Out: value=80 unit=mph
